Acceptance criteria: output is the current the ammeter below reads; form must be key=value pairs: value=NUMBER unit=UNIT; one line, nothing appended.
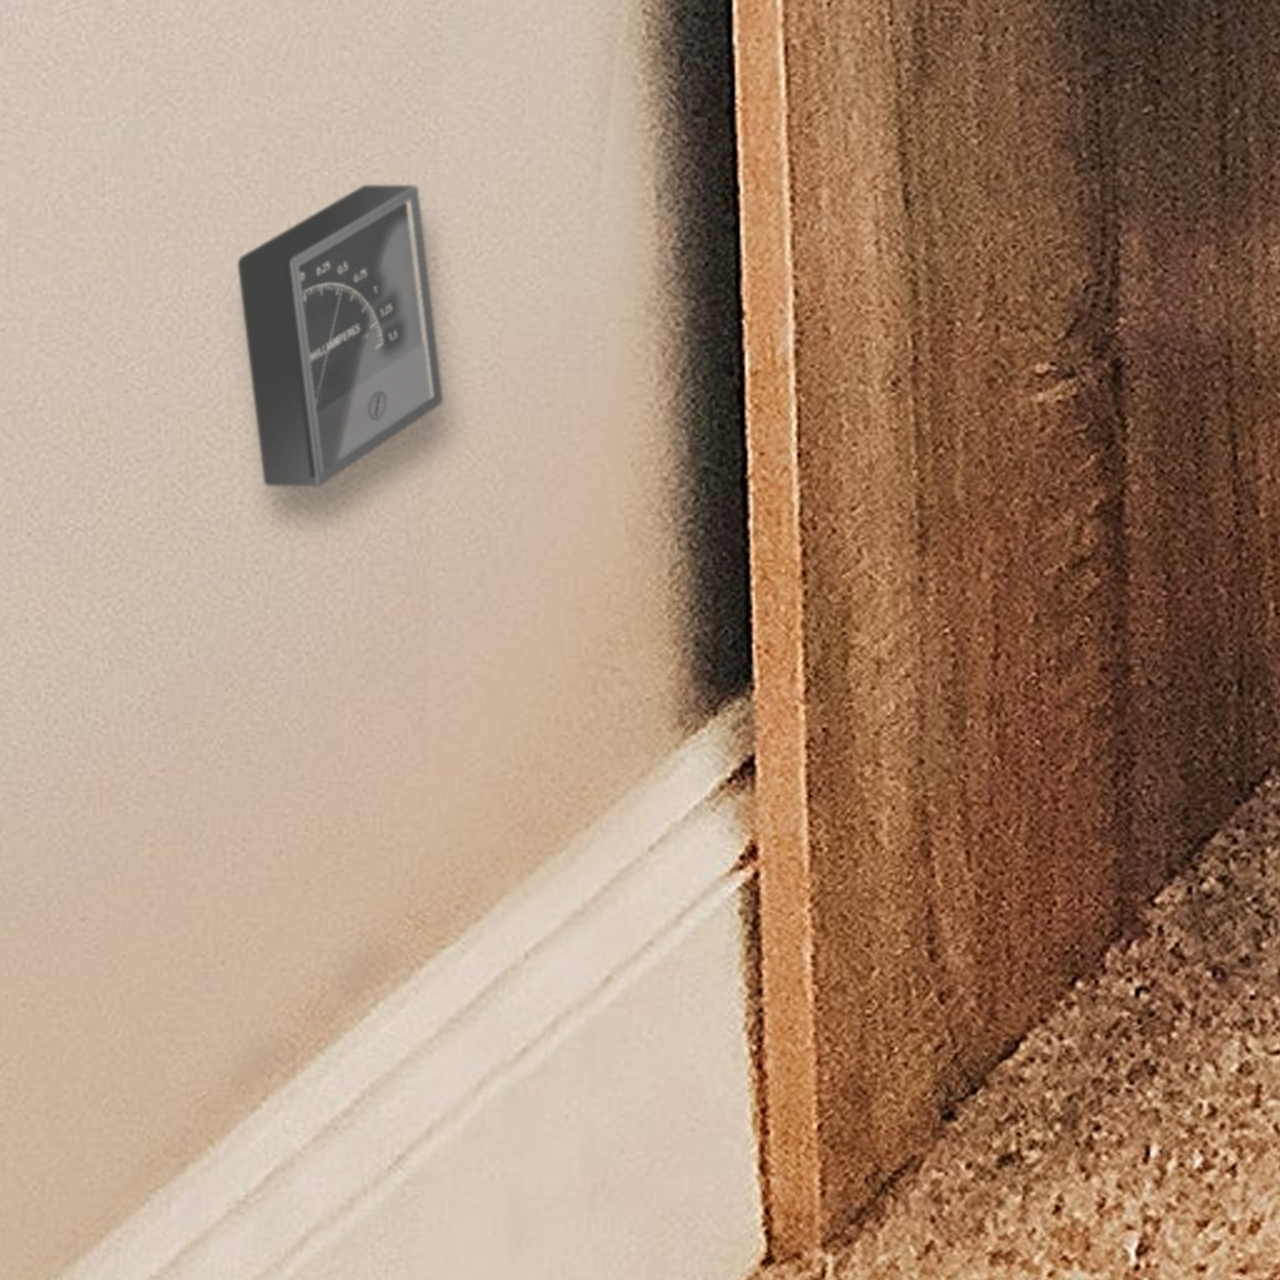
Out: value=0.5 unit=mA
